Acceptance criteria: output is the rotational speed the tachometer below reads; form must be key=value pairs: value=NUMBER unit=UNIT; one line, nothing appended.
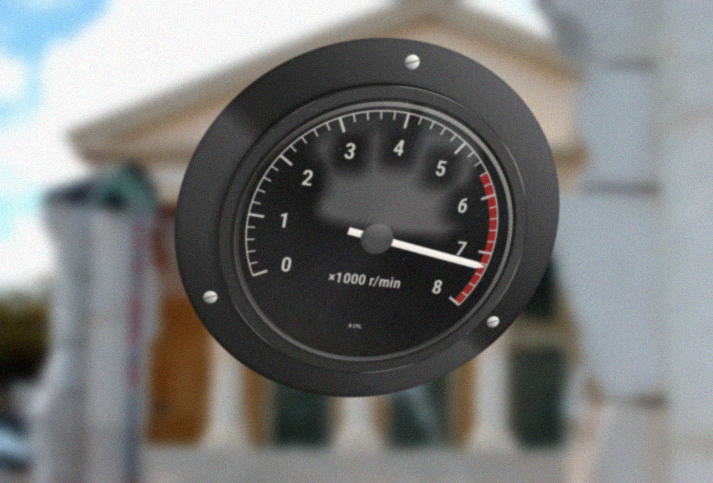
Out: value=7200 unit=rpm
